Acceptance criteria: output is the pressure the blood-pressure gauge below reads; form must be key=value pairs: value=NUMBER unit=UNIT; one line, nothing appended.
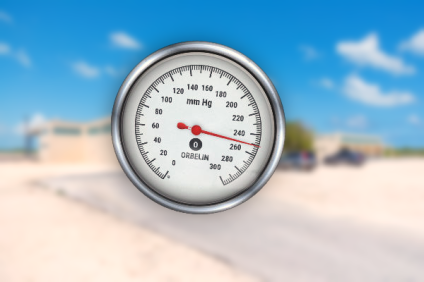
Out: value=250 unit=mmHg
